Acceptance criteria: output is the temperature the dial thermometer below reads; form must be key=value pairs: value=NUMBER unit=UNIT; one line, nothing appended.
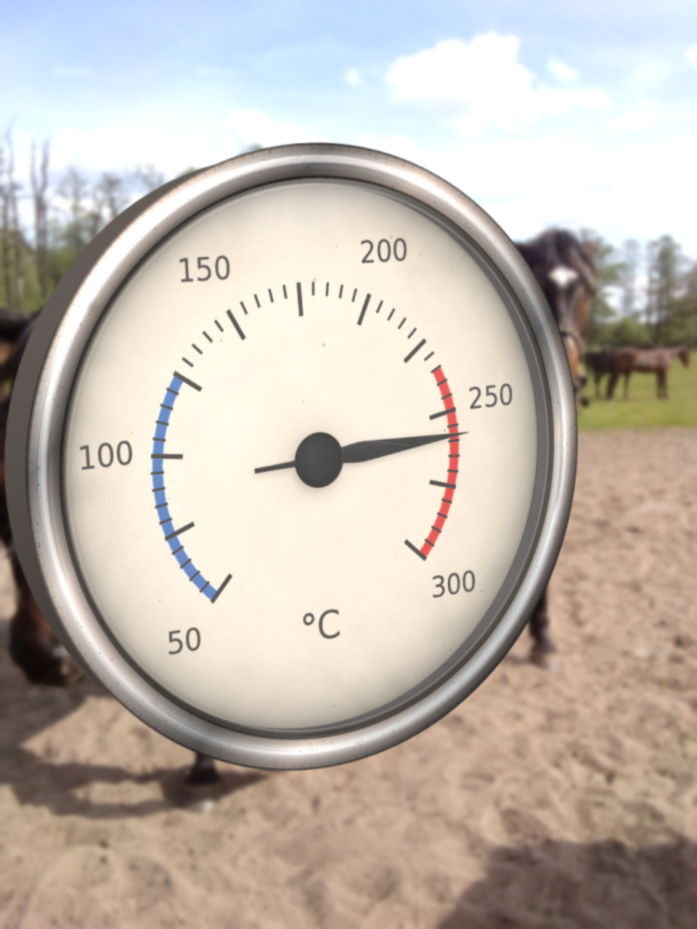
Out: value=257.5 unit=°C
